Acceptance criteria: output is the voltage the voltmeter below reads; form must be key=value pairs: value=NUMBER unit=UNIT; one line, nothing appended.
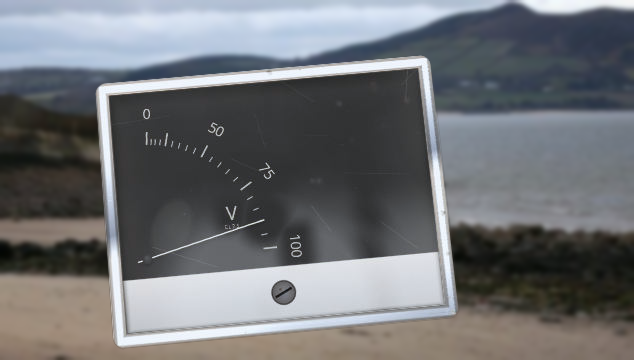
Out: value=90 unit=V
